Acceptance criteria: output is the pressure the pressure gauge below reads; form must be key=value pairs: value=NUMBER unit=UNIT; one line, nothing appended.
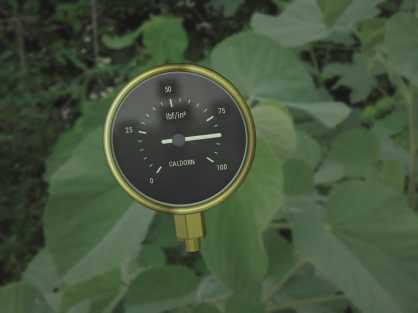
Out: value=85 unit=psi
